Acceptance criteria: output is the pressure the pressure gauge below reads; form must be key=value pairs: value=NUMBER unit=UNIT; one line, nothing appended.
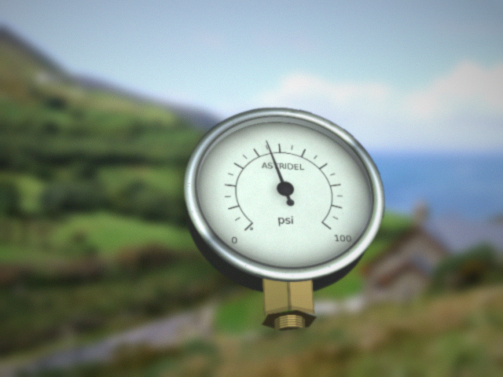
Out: value=45 unit=psi
